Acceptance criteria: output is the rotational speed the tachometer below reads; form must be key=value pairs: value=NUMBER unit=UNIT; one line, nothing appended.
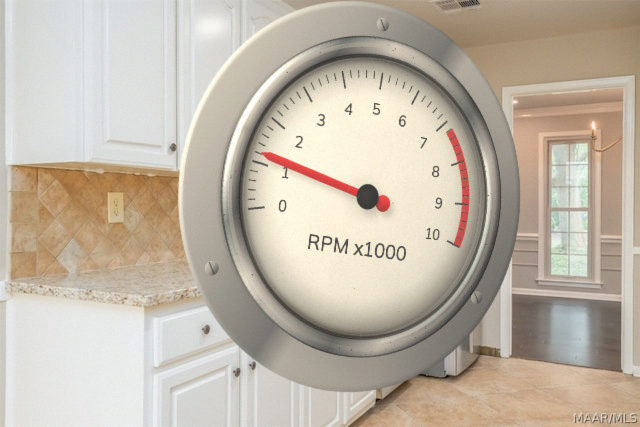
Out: value=1200 unit=rpm
